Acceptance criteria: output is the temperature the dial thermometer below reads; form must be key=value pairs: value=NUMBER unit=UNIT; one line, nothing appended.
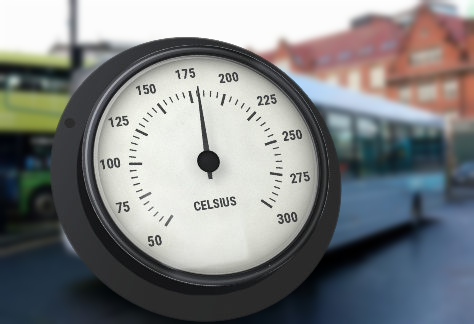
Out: value=180 unit=°C
